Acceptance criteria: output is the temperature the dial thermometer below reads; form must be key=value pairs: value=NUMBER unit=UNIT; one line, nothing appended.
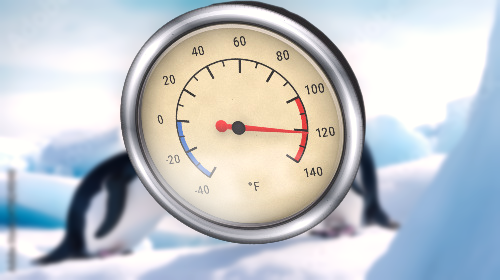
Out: value=120 unit=°F
